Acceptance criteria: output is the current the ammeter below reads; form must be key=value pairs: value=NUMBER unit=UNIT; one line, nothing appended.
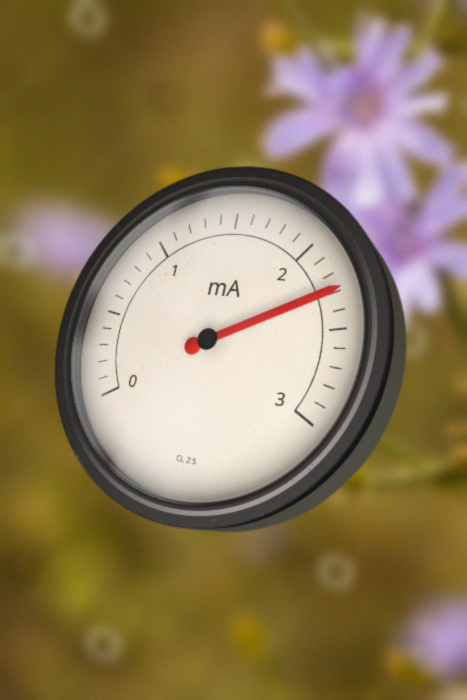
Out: value=2.3 unit=mA
